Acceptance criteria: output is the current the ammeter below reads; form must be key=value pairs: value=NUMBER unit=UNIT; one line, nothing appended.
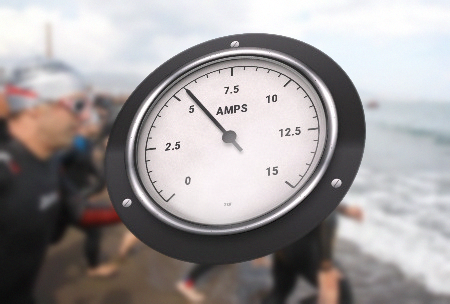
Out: value=5.5 unit=A
